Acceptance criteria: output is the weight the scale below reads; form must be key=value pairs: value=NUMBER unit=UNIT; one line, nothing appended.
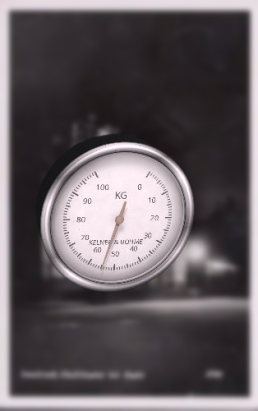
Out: value=55 unit=kg
